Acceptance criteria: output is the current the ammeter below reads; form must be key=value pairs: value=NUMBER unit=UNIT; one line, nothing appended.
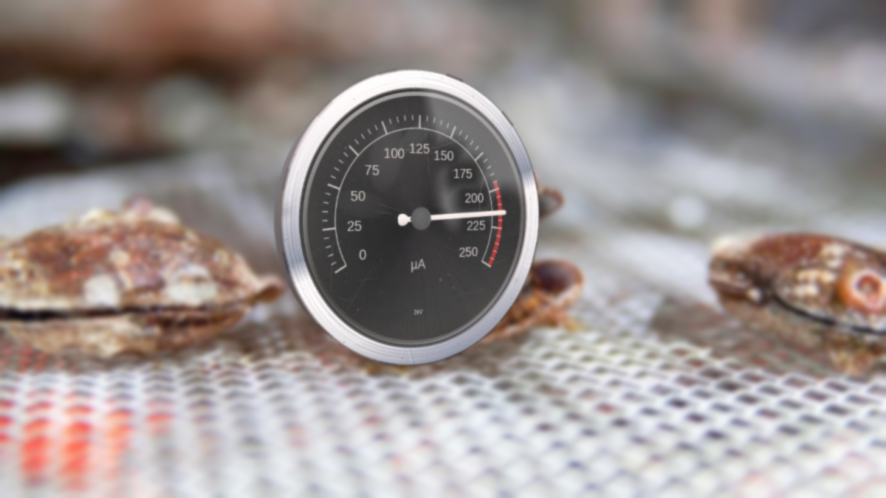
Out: value=215 unit=µA
